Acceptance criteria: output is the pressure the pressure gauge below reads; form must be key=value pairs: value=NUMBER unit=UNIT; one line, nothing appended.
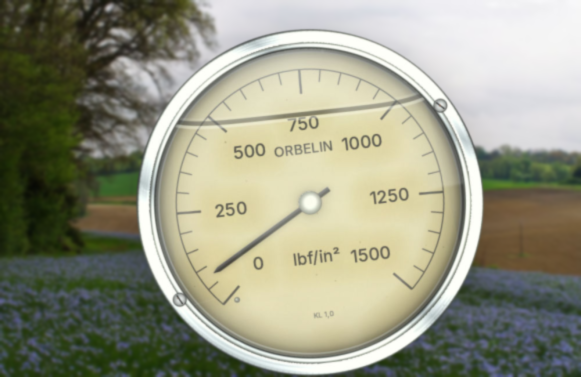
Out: value=75 unit=psi
